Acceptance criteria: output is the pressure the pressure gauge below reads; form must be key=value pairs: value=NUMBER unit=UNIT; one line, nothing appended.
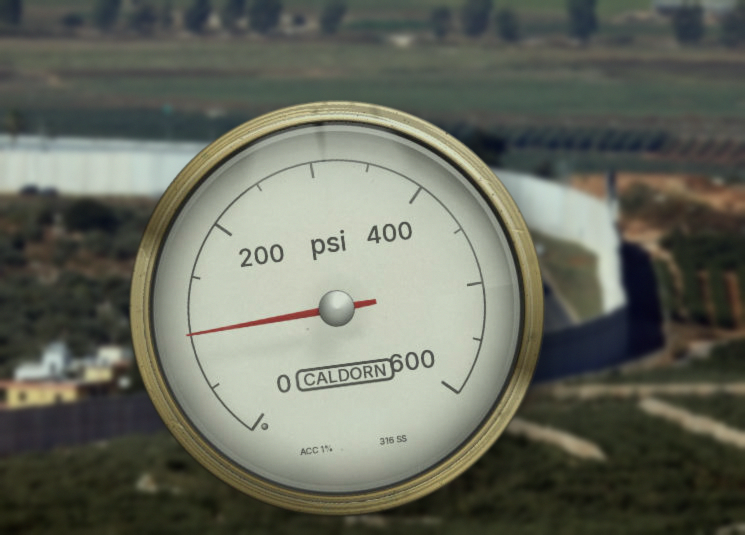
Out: value=100 unit=psi
